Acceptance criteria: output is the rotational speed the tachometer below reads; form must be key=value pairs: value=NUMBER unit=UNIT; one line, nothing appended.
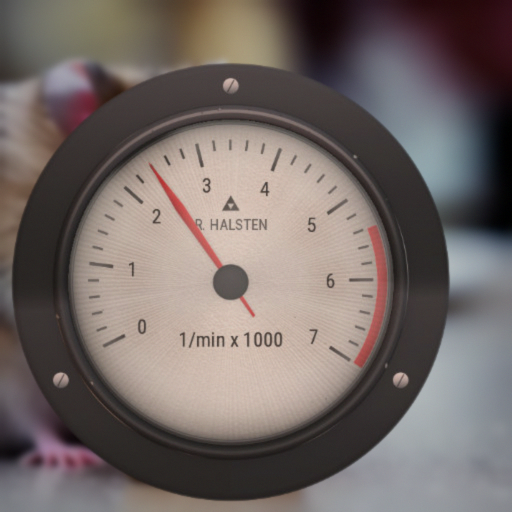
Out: value=2400 unit=rpm
